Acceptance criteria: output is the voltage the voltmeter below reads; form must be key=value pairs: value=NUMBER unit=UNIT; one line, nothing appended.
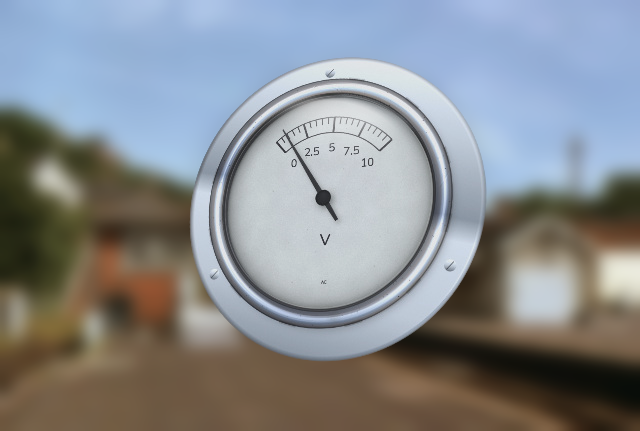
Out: value=1 unit=V
